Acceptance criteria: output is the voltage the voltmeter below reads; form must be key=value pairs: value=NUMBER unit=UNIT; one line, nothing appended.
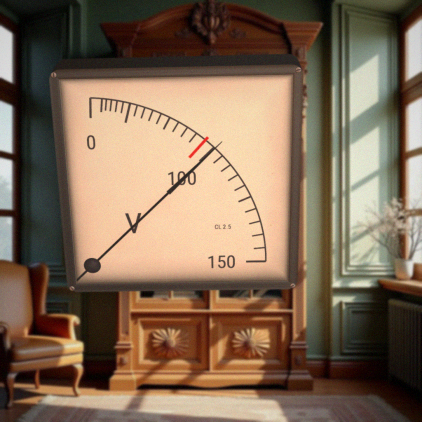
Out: value=100 unit=V
